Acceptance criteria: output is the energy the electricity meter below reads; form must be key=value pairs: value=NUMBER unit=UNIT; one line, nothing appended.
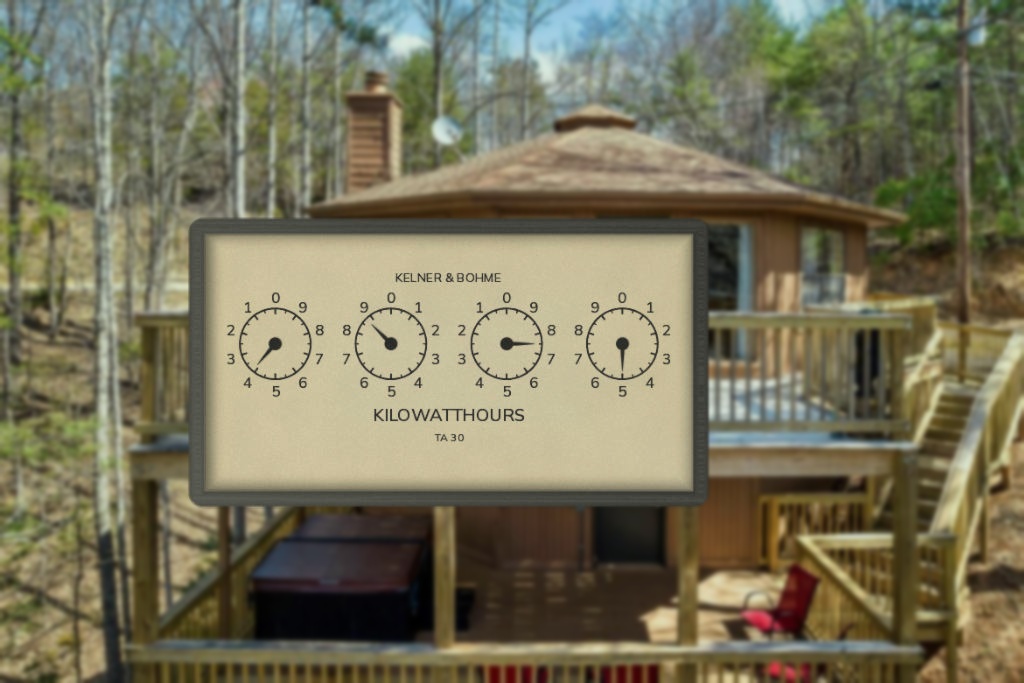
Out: value=3875 unit=kWh
